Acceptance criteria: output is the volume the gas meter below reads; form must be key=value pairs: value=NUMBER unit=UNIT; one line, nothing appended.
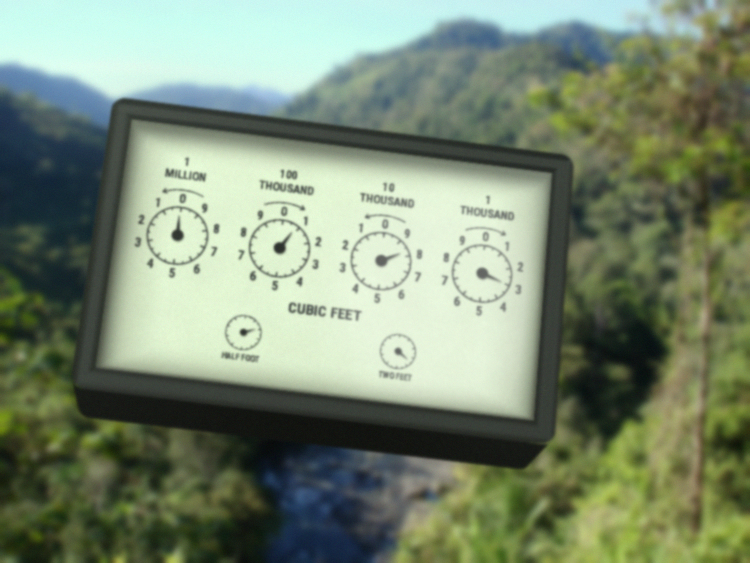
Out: value=8300 unit=ft³
